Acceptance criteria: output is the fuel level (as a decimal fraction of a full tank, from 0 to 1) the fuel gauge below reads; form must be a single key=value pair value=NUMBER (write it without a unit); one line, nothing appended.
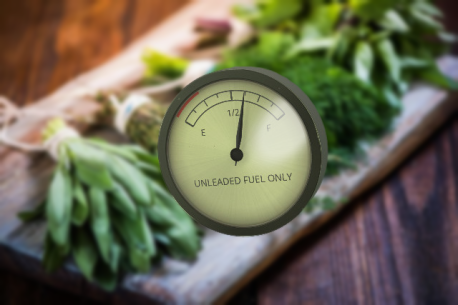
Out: value=0.625
